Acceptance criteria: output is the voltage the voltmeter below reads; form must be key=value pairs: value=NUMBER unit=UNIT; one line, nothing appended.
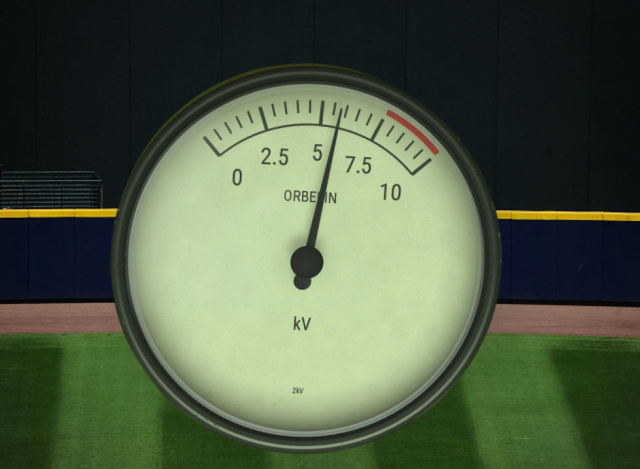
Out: value=5.75 unit=kV
